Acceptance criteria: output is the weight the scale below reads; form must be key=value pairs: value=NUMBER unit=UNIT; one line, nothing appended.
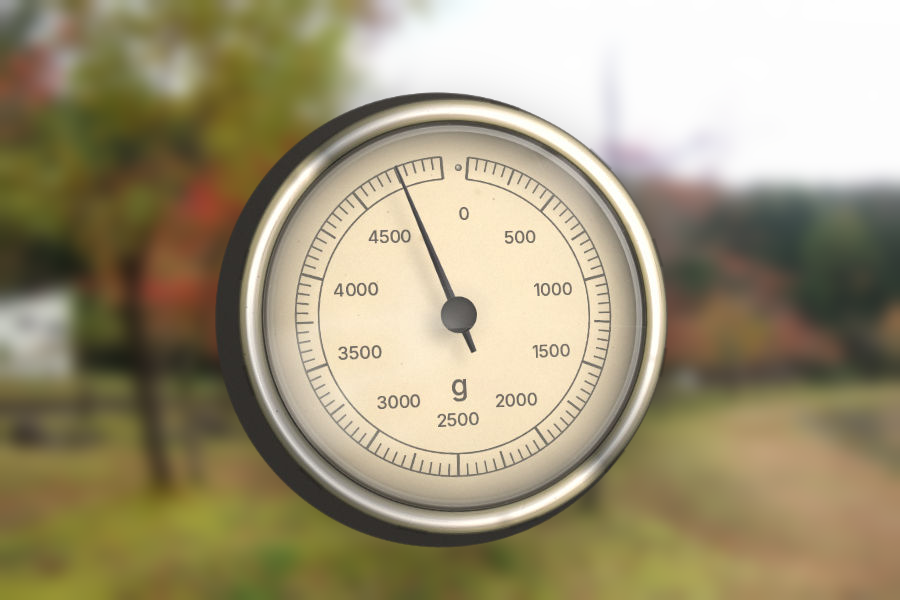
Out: value=4750 unit=g
